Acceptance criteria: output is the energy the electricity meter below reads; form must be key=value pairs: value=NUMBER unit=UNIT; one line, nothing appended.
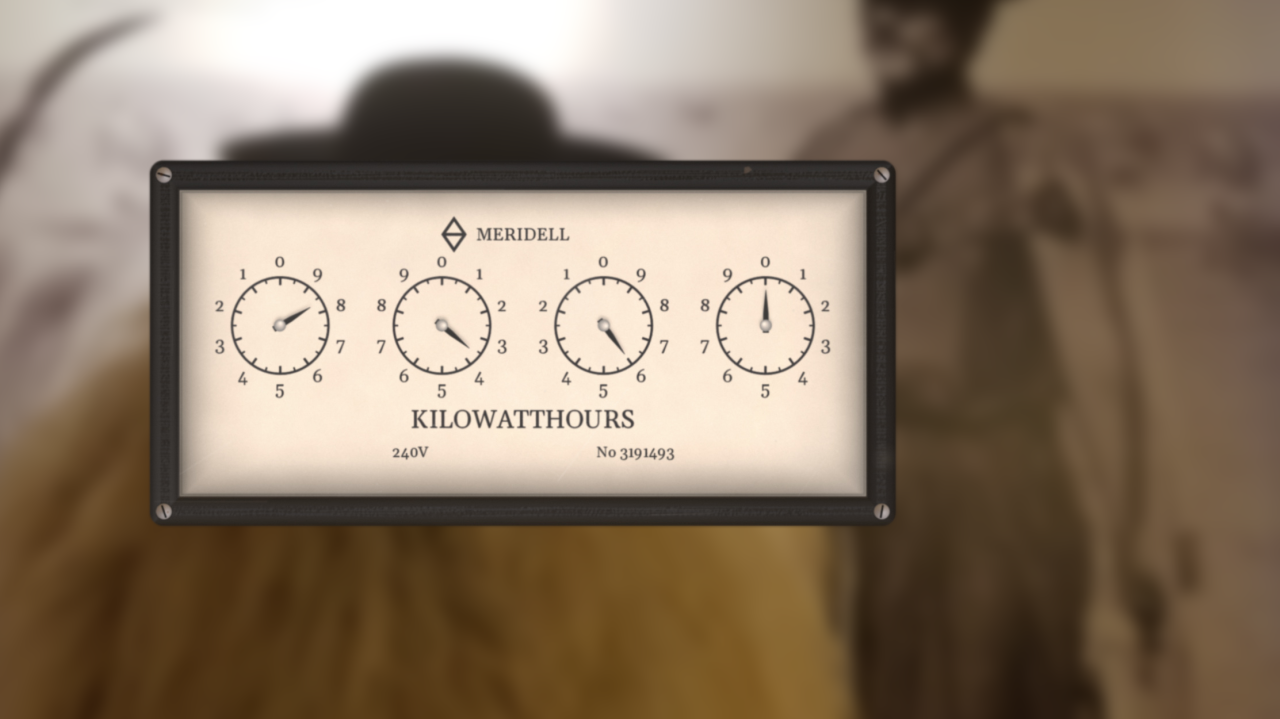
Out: value=8360 unit=kWh
